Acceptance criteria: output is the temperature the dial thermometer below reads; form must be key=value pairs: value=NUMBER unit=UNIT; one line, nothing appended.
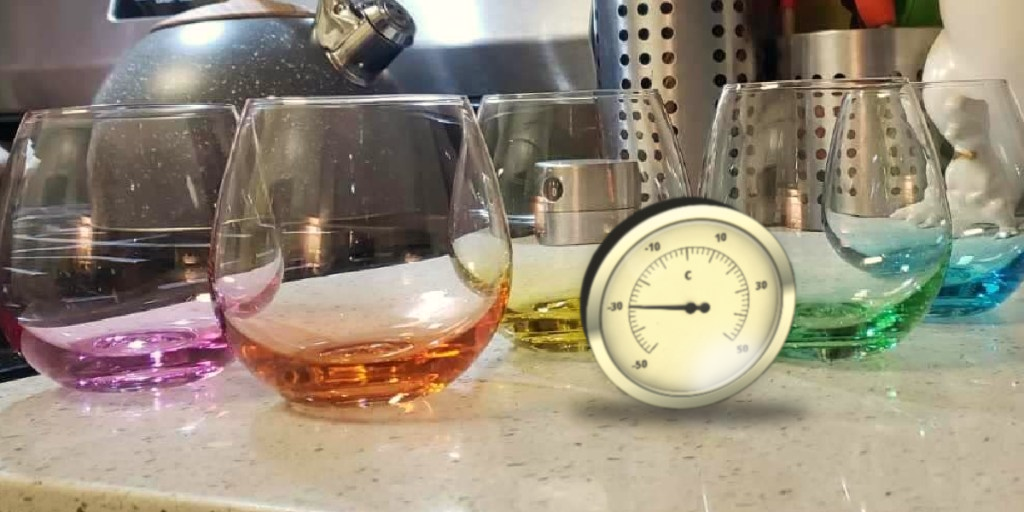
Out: value=-30 unit=°C
